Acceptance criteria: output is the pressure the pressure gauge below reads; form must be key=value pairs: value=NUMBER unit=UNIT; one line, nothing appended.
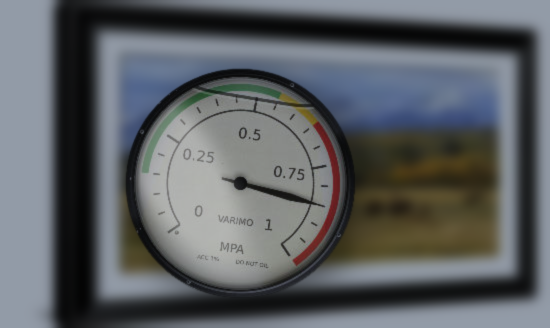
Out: value=0.85 unit=MPa
